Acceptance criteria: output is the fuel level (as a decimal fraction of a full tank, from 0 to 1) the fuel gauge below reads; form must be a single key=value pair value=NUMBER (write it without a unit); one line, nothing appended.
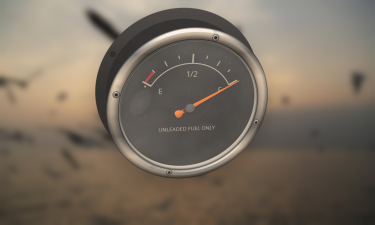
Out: value=1
